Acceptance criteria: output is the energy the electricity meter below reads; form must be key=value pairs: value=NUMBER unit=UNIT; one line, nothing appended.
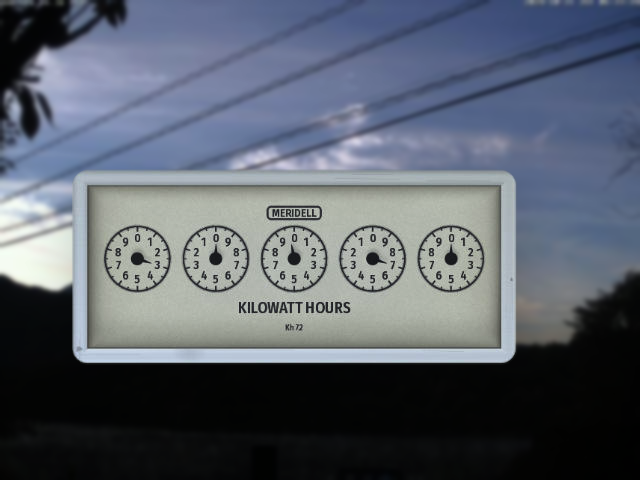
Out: value=29970 unit=kWh
